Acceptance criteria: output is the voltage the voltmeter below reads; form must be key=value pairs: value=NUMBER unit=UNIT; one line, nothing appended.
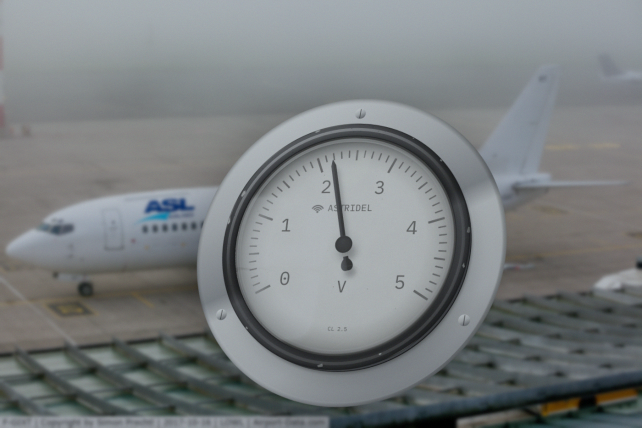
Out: value=2.2 unit=V
